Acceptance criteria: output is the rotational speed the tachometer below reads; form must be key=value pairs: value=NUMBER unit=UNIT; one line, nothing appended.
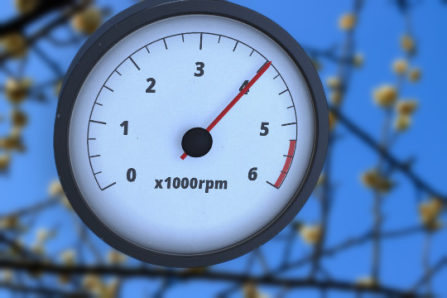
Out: value=4000 unit=rpm
